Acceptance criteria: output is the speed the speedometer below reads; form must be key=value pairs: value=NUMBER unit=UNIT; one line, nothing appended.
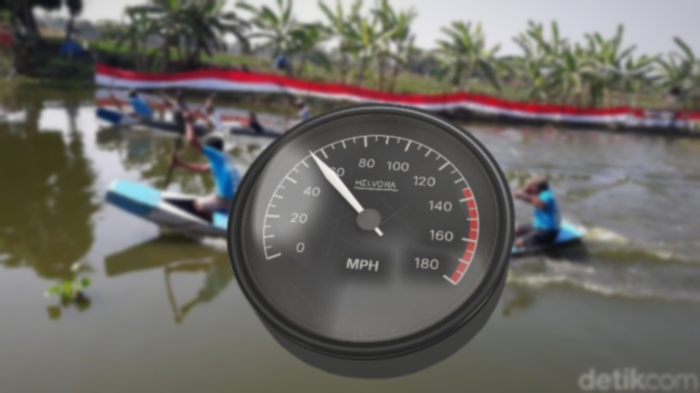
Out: value=55 unit=mph
